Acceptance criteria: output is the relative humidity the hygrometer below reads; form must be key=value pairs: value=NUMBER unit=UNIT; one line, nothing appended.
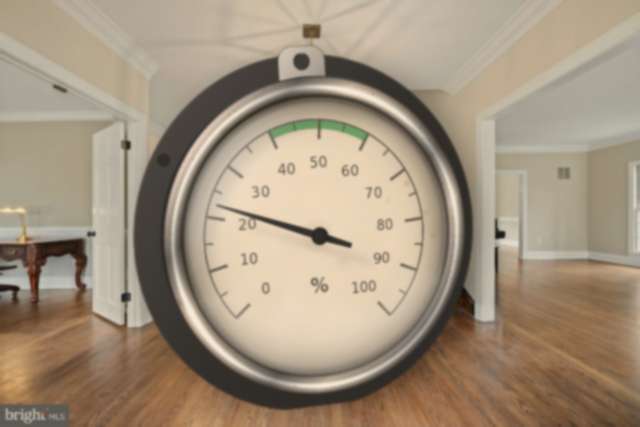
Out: value=22.5 unit=%
